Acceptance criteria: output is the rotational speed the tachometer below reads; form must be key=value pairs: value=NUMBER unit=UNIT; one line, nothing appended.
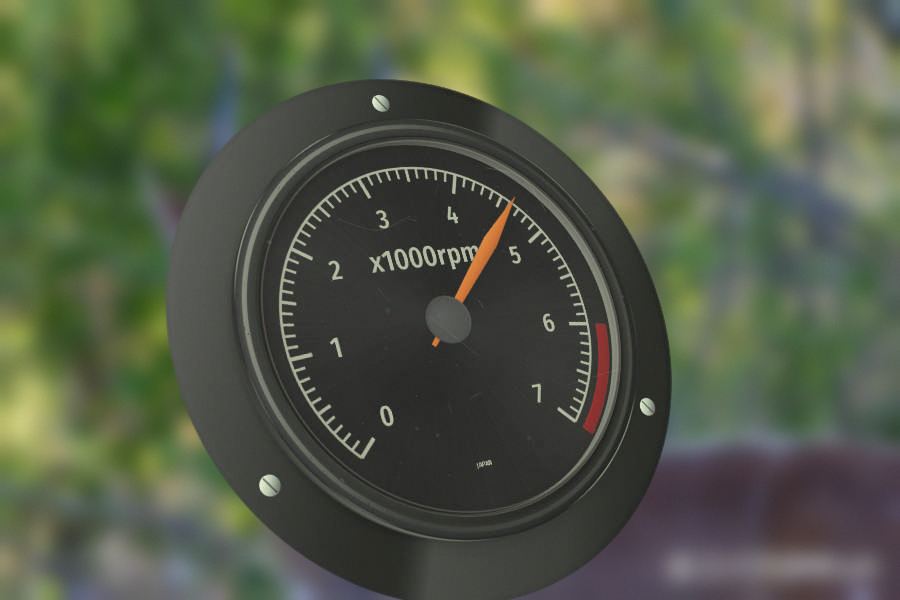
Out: value=4600 unit=rpm
